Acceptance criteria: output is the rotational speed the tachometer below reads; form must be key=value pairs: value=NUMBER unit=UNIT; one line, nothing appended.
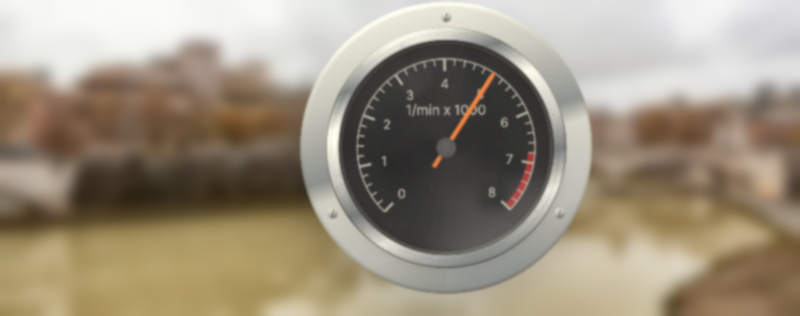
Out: value=5000 unit=rpm
